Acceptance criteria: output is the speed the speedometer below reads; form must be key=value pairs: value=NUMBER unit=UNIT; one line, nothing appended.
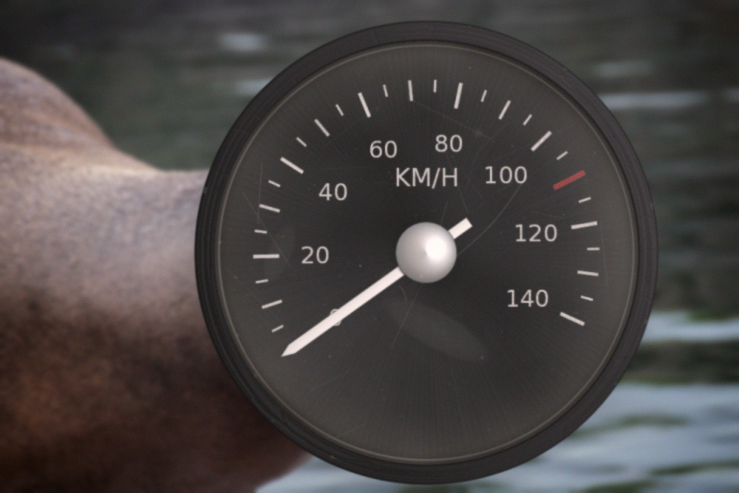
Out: value=0 unit=km/h
